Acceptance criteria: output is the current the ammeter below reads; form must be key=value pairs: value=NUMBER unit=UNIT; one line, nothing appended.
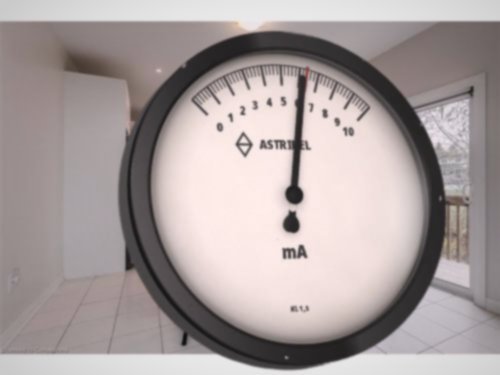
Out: value=6 unit=mA
